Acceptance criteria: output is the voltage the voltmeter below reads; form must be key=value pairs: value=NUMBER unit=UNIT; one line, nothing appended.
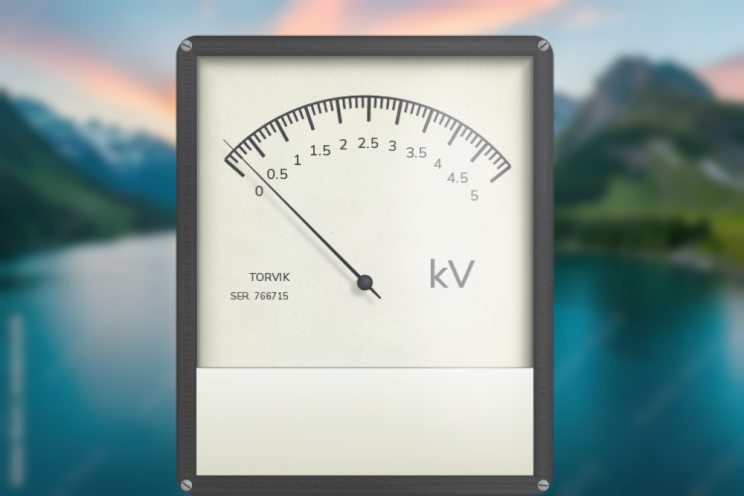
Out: value=0.2 unit=kV
